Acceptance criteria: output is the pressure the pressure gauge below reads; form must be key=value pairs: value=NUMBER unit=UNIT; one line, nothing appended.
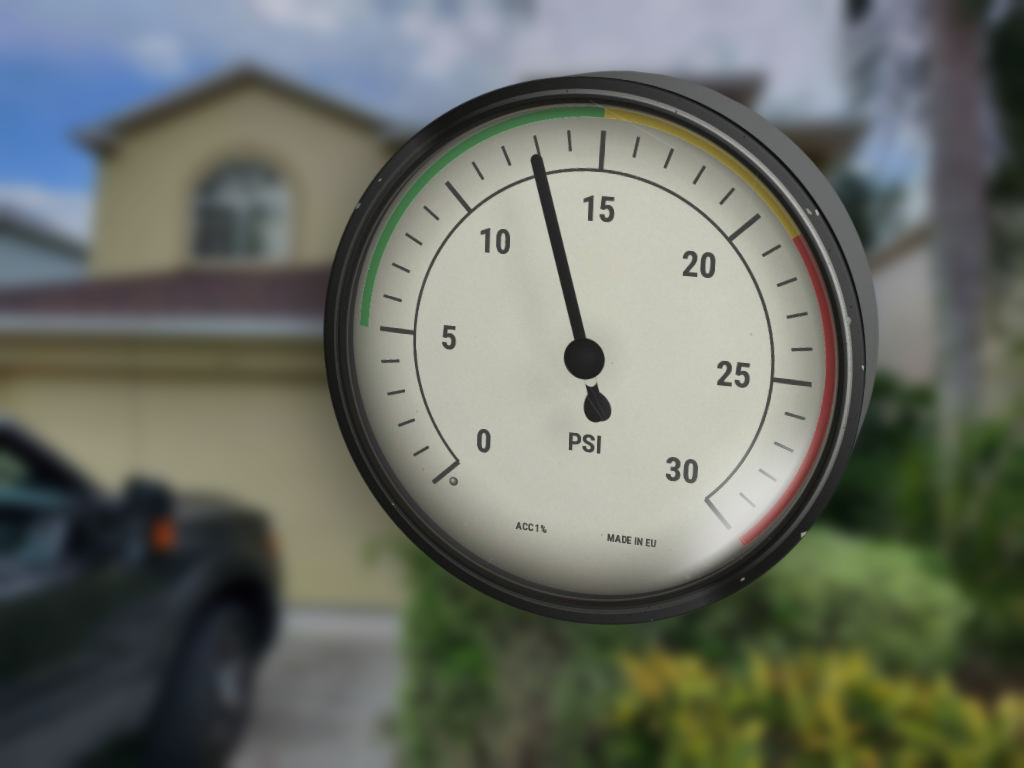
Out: value=13 unit=psi
